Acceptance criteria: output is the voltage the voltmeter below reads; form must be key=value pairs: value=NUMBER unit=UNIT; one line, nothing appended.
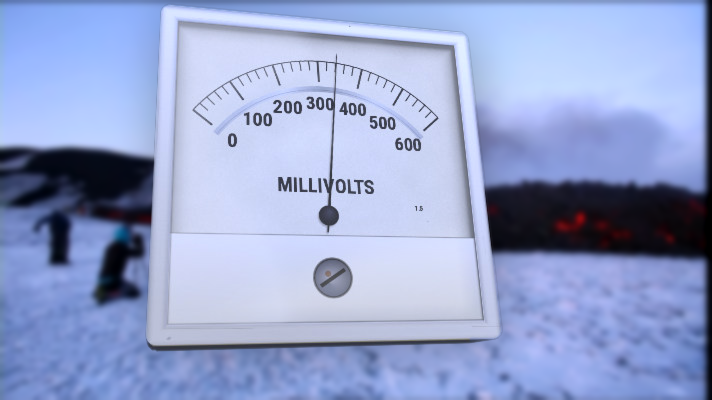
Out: value=340 unit=mV
